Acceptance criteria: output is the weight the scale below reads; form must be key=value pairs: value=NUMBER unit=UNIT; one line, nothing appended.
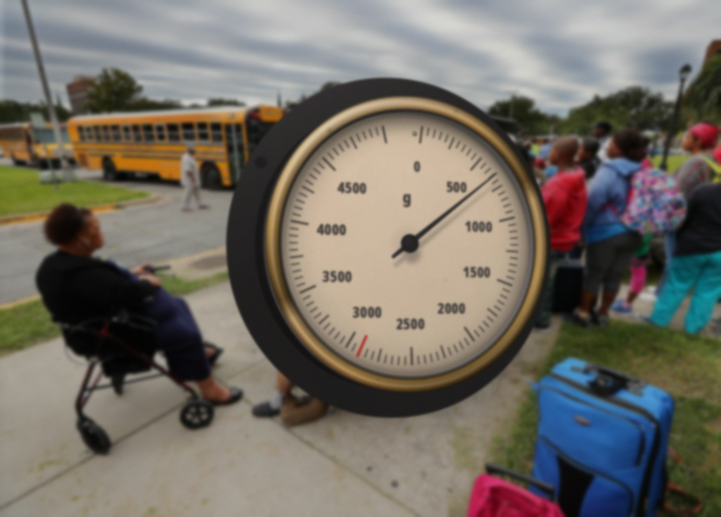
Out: value=650 unit=g
